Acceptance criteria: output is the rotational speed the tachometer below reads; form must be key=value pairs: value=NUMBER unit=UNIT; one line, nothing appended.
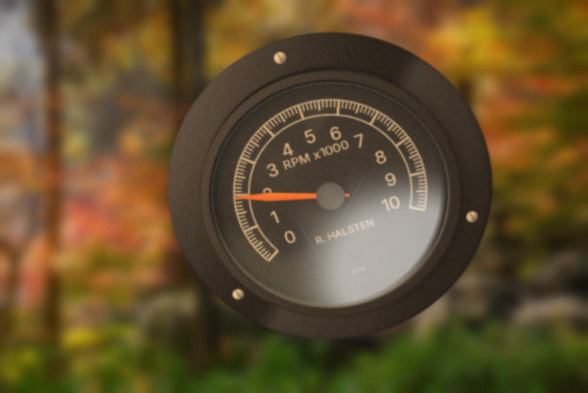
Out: value=2000 unit=rpm
